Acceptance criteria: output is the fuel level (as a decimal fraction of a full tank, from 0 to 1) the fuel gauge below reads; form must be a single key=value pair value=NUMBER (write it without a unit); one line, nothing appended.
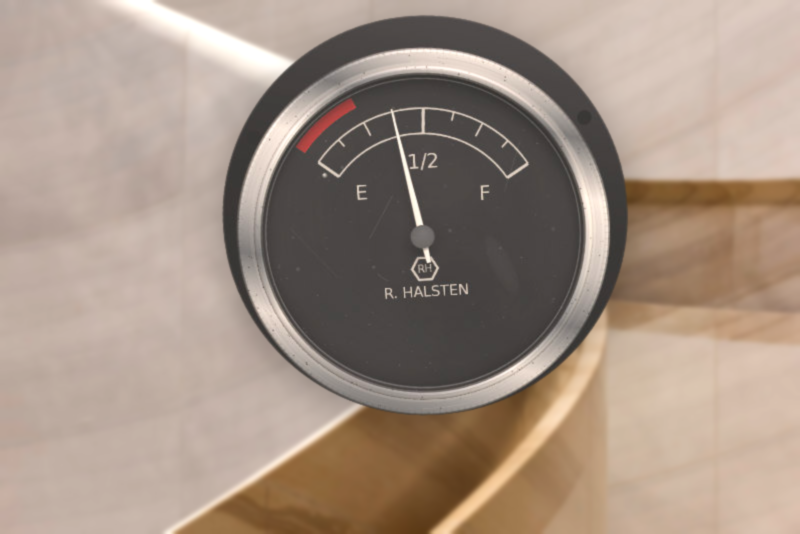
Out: value=0.375
